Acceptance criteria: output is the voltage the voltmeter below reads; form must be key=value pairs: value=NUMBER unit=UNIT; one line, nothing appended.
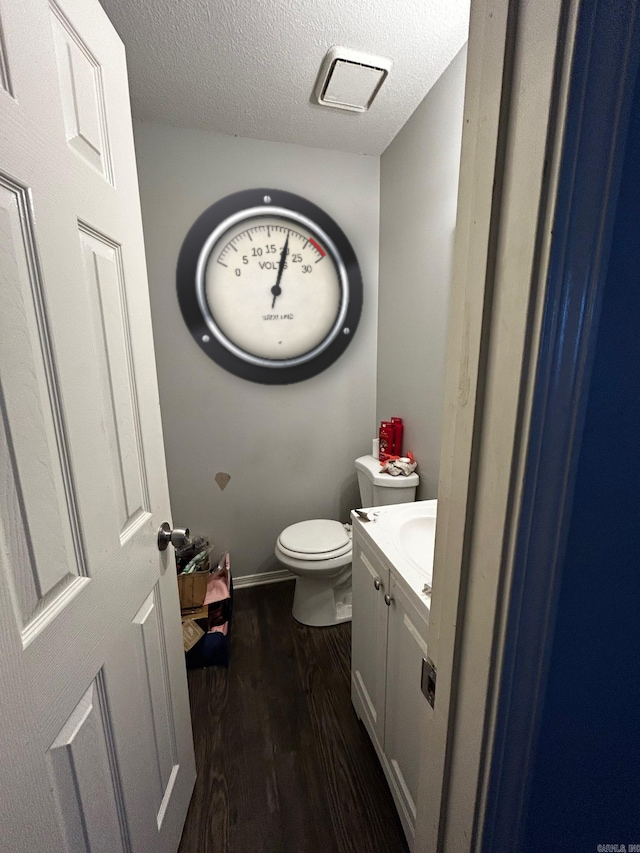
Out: value=20 unit=V
